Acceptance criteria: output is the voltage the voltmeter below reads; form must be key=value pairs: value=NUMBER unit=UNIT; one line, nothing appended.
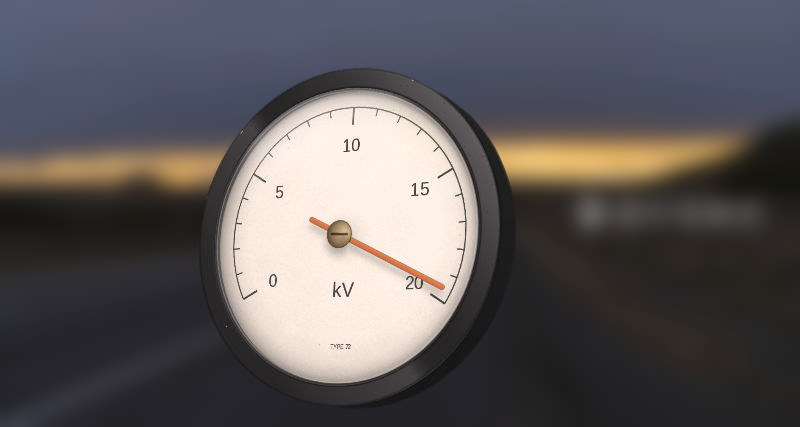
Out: value=19.5 unit=kV
